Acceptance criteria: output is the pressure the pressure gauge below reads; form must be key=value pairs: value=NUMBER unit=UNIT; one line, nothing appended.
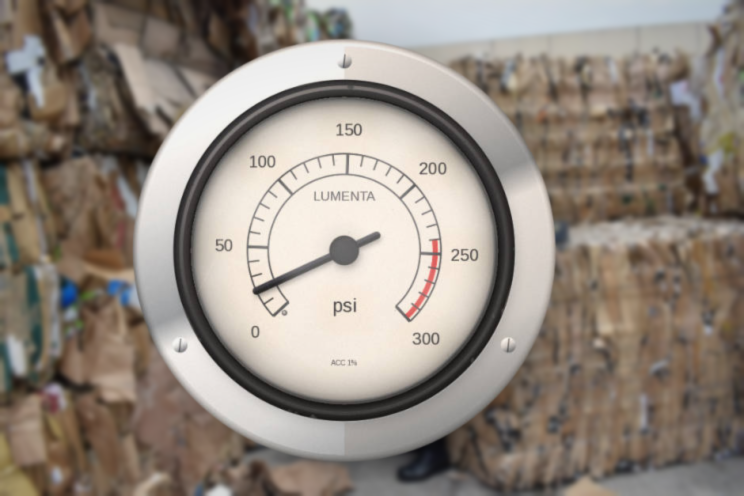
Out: value=20 unit=psi
